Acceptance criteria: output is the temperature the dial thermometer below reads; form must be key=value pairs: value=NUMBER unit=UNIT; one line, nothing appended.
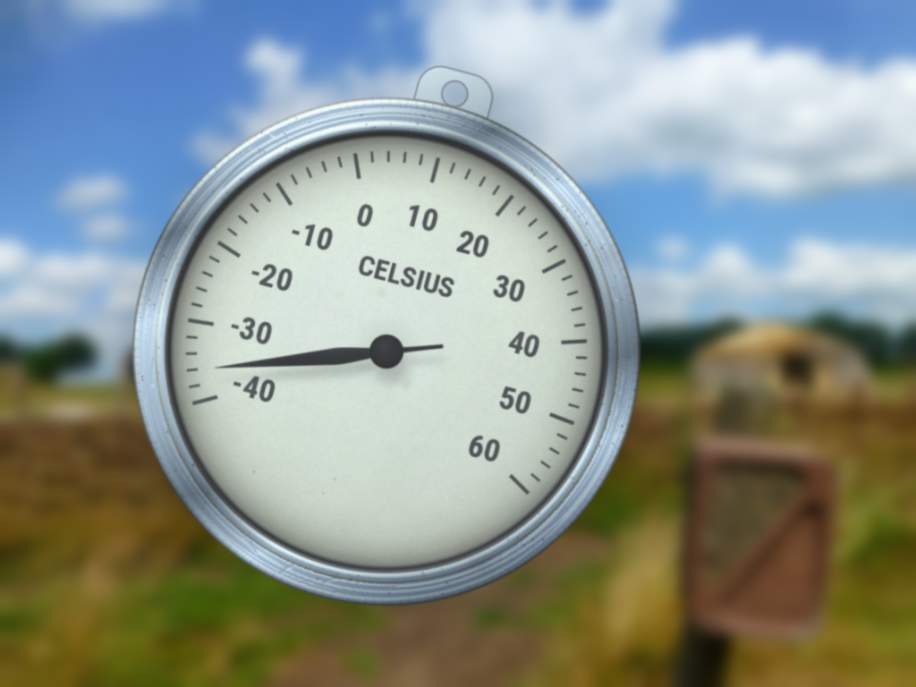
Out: value=-36 unit=°C
